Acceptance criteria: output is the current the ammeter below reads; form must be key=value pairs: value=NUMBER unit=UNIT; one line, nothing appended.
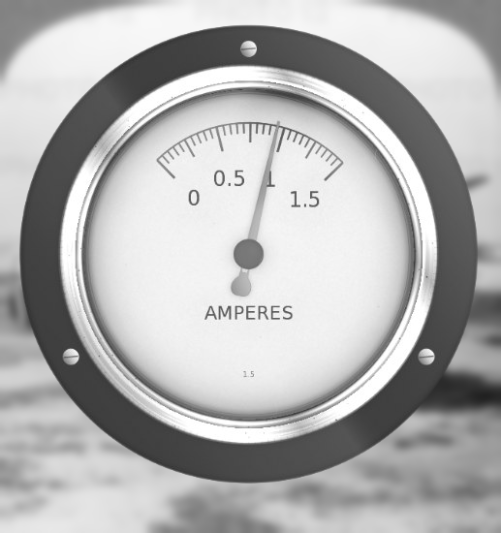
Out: value=0.95 unit=A
